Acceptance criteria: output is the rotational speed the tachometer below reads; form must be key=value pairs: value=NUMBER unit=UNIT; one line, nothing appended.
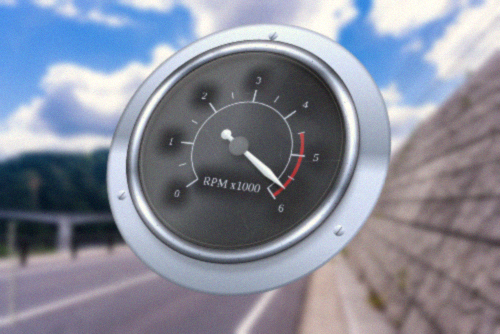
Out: value=5750 unit=rpm
